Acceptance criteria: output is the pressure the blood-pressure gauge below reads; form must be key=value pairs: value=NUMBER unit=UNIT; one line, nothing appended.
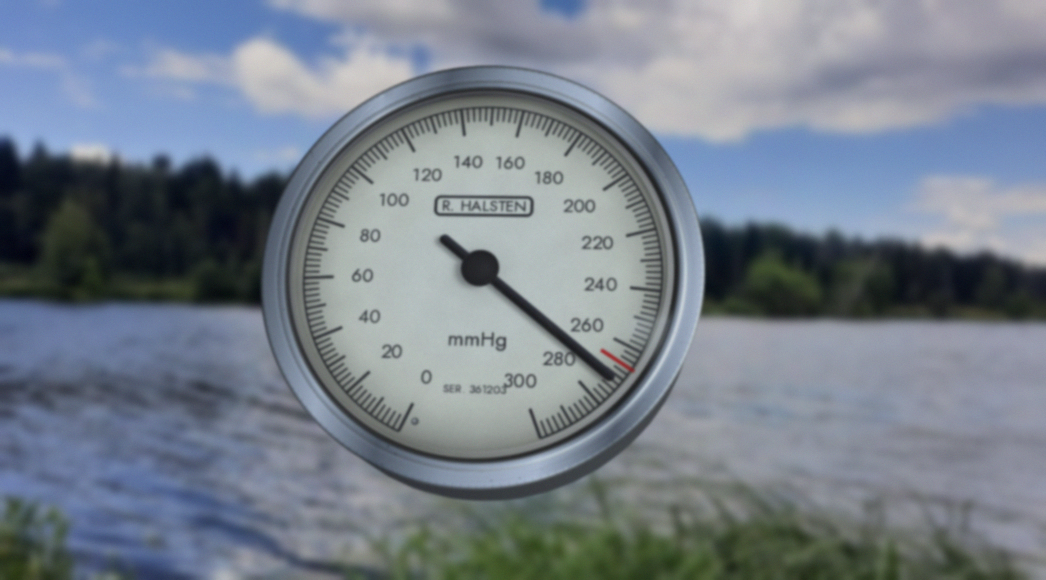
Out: value=272 unit=mmHg
